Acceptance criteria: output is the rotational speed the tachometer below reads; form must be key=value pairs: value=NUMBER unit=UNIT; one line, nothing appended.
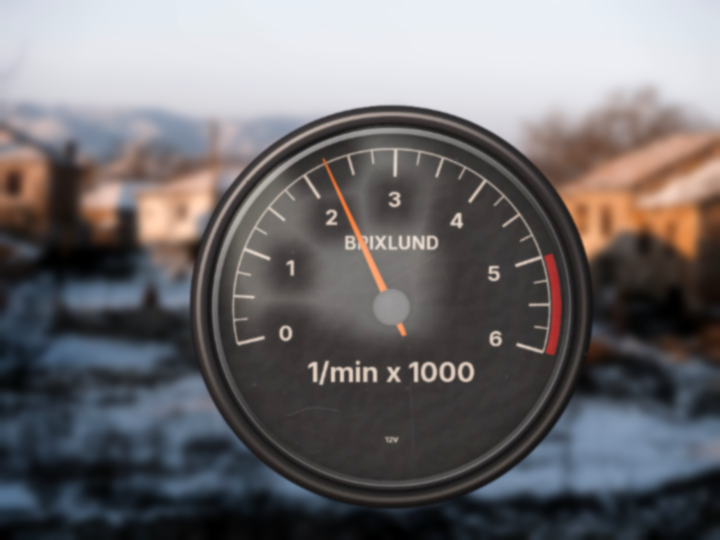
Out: value=2250 unit=rpm
